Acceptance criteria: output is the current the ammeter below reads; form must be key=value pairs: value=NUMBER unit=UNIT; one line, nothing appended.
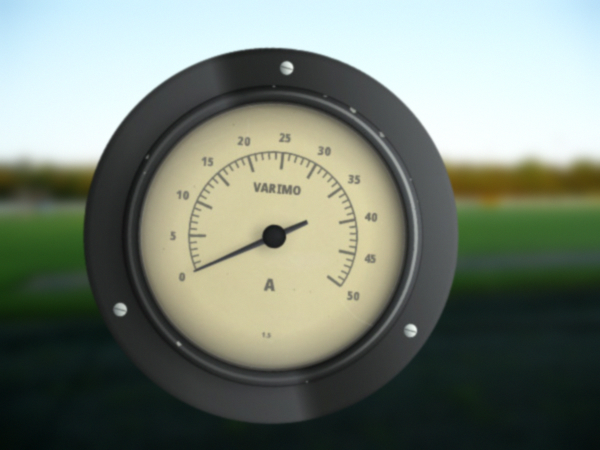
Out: value=0 unit=A
